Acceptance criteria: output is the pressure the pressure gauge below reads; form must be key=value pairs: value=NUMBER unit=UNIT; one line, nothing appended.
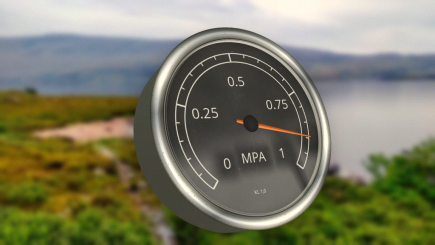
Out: value=0.9 unit=MPa
